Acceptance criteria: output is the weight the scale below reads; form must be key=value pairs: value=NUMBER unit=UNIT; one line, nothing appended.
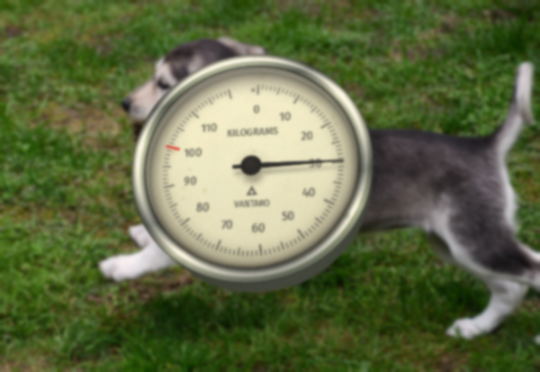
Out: value=30 unit=kg
